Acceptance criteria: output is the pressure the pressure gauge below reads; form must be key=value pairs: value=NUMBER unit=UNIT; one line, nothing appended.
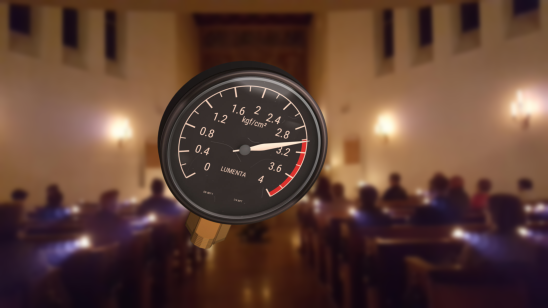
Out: value=3 unit=kg/cm²
